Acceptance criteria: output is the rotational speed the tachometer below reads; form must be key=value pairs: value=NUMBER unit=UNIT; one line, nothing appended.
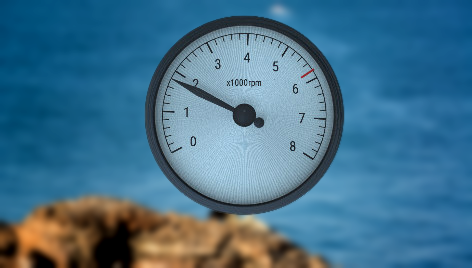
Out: value=1800 unit=rpm
